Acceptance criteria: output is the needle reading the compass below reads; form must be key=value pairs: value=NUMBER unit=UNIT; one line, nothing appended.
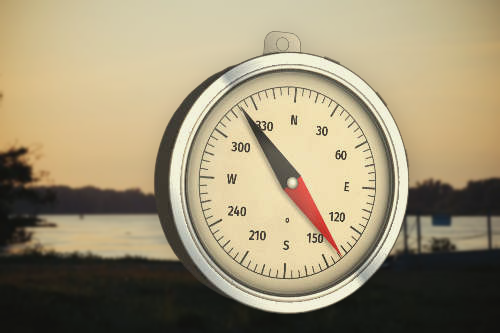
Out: value=140 unit=°
